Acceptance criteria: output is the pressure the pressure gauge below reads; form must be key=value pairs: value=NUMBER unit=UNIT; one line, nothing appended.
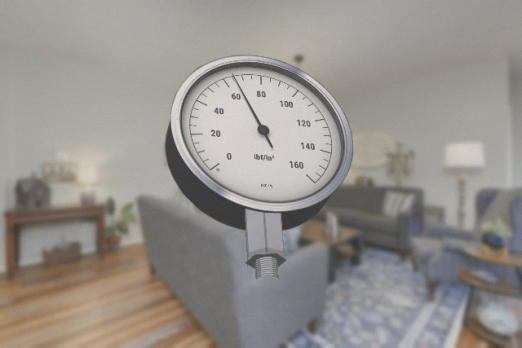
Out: value=65 unit=psi
